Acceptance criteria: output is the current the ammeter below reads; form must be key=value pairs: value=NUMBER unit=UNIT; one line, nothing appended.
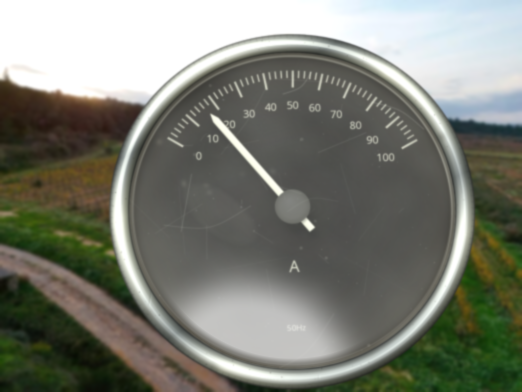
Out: value=16 unit=A
